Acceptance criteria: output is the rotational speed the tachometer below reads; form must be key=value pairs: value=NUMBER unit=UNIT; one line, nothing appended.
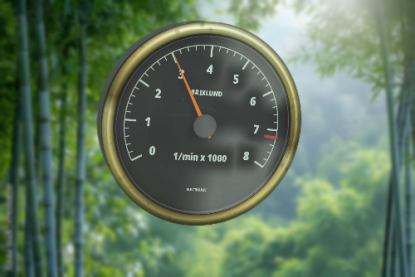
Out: value=3000 unit=rpm
